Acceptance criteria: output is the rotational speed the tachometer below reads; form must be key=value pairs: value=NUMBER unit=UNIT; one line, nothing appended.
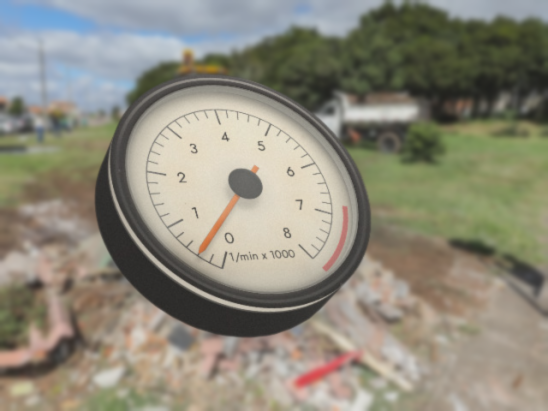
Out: value=400 unit=rpm
